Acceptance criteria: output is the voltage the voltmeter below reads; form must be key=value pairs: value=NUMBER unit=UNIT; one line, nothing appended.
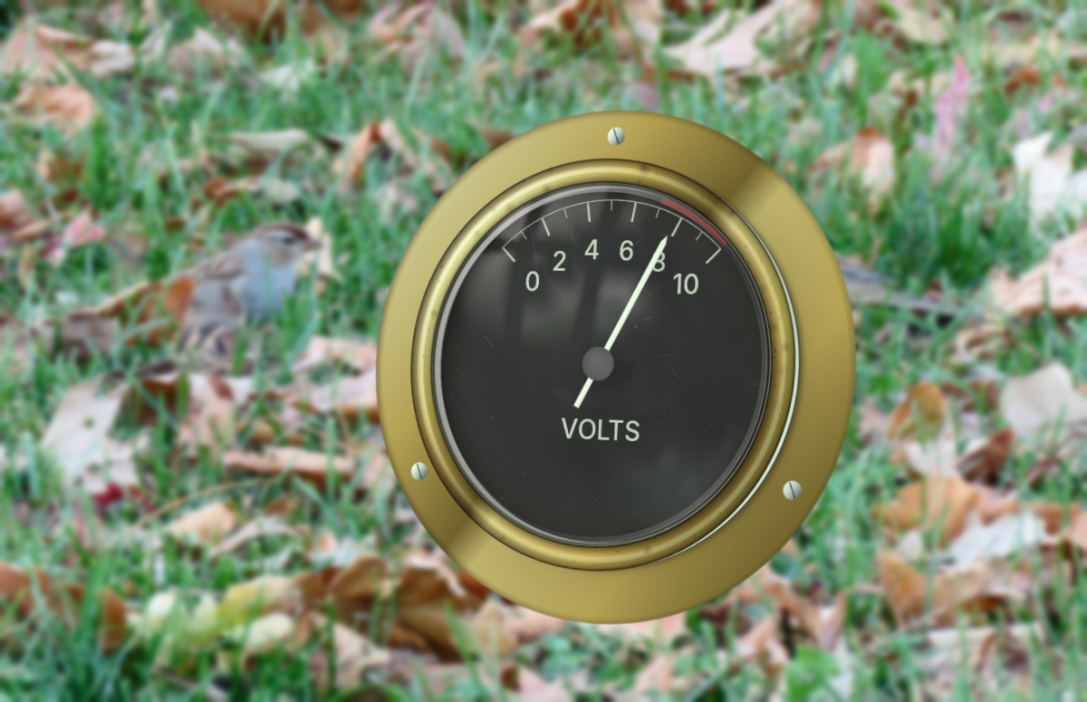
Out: value=8 unit=V
